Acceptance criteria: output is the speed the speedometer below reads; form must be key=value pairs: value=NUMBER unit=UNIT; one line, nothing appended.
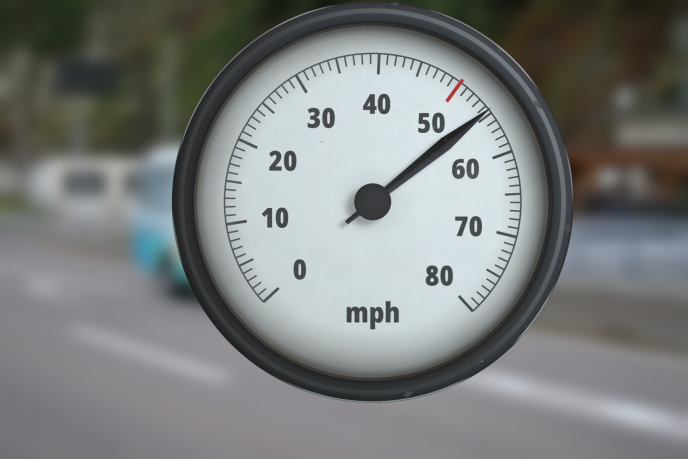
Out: value=54.5 unit=mph
